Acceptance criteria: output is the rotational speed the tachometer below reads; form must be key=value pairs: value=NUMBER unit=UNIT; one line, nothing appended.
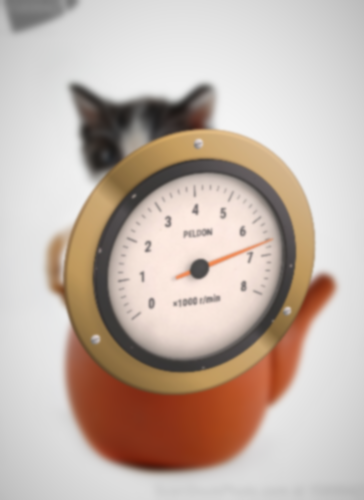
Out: value=6600 unit=rpm
